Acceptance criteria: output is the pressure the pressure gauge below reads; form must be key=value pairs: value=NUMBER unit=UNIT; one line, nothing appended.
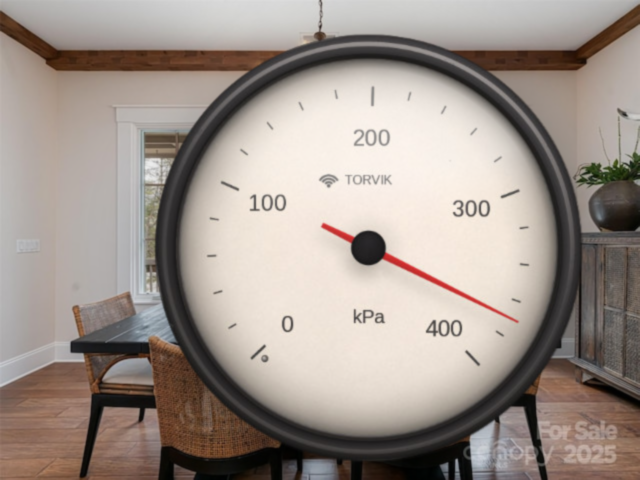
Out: value=370 unit=kPa
